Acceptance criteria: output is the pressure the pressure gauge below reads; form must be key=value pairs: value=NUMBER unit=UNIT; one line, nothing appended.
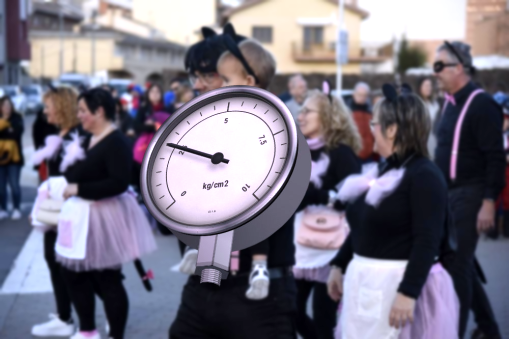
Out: value=2.5 unit=kg/cm²
